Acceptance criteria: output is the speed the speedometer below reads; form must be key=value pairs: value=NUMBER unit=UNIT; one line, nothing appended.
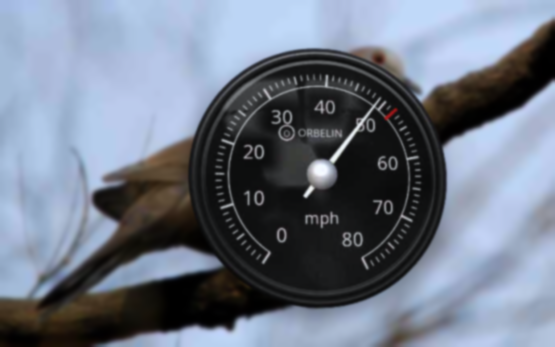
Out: value=49 unit=mph
